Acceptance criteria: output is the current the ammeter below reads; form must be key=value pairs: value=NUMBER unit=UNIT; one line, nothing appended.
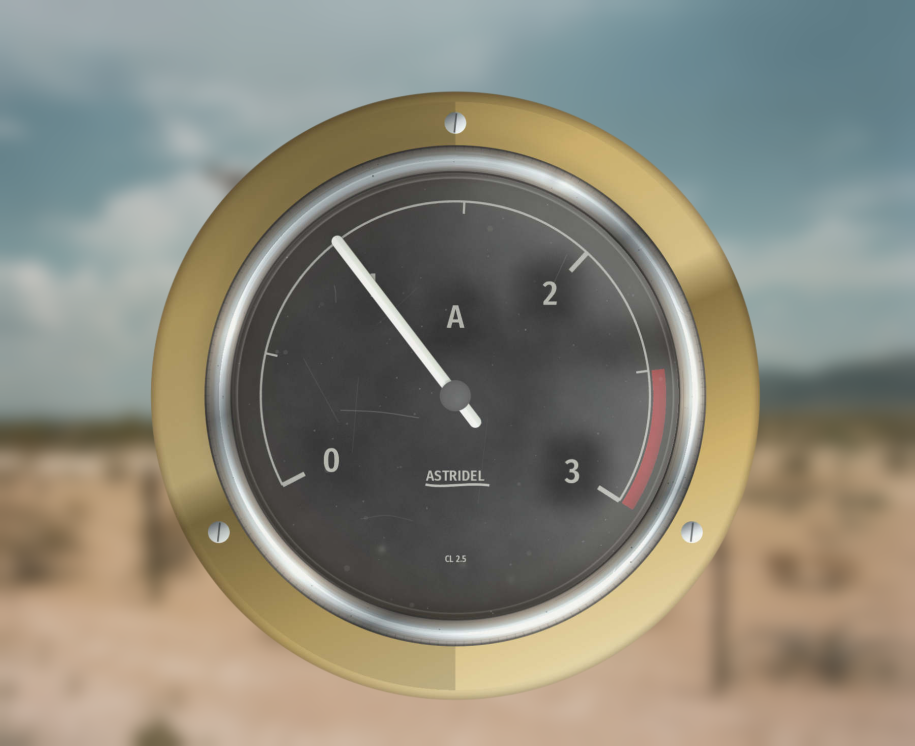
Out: value=1 unit=A
